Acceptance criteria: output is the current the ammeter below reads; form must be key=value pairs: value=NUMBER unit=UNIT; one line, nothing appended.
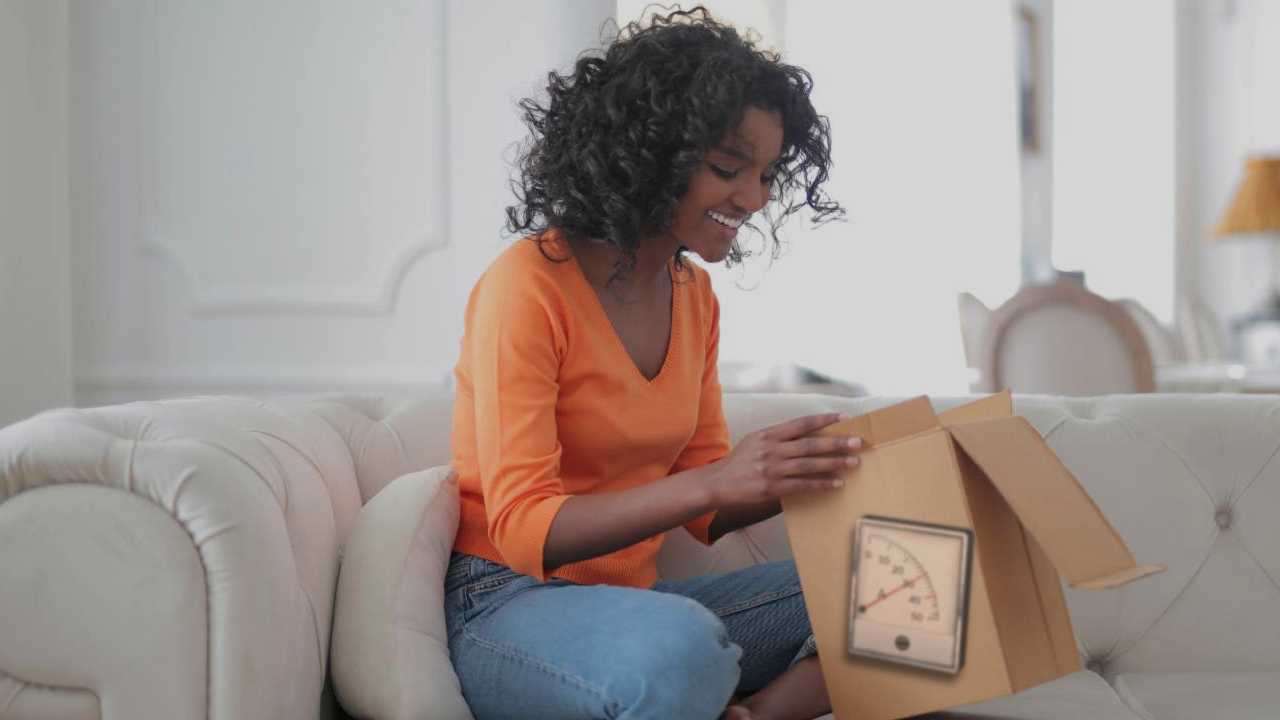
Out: value=30 unit=A
